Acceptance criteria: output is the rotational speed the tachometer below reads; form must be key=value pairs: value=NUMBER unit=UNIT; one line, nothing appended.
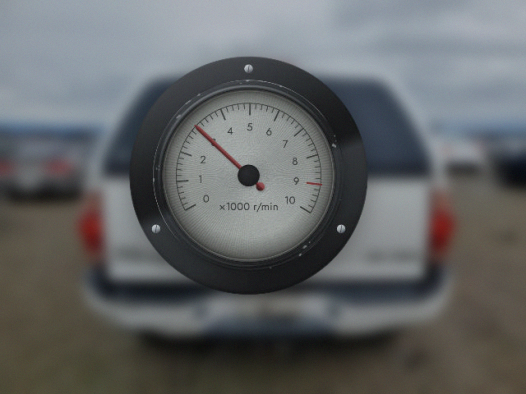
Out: value=3000 unit=rpm
